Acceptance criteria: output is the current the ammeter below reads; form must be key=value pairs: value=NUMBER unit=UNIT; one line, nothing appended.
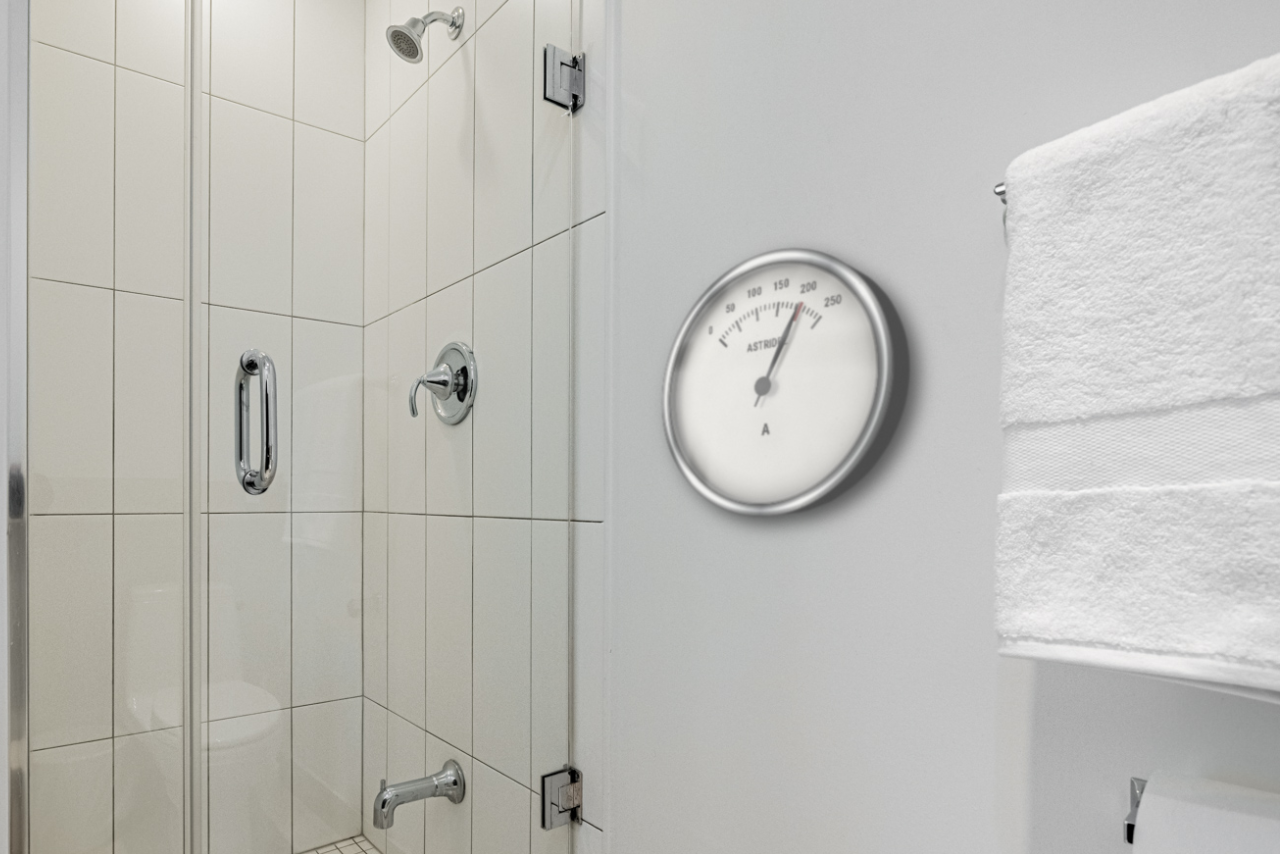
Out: value=200 unit=A
